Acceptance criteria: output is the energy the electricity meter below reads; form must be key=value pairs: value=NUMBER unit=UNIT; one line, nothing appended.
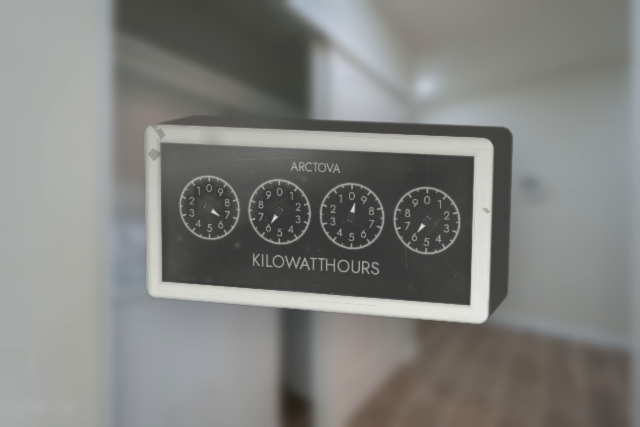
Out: value=6596 unit=kWh
